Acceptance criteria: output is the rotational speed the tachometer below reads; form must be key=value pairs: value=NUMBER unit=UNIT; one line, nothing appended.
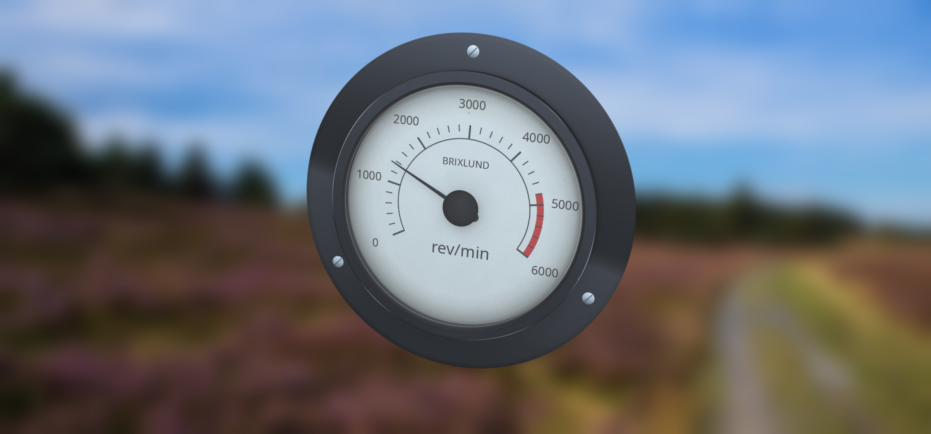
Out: value=1400 unit=rpm
